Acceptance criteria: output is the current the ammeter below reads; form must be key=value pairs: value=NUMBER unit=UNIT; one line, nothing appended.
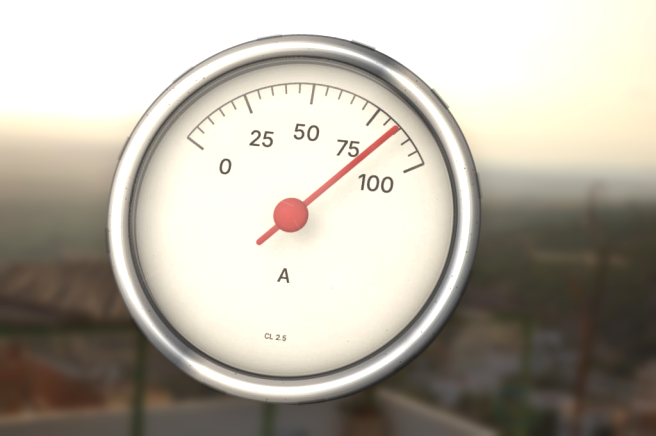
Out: value=85 unit=A
